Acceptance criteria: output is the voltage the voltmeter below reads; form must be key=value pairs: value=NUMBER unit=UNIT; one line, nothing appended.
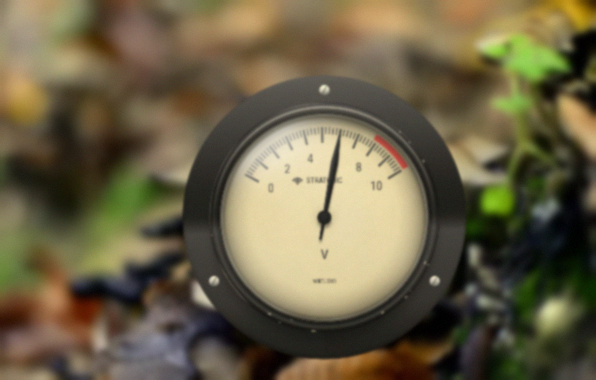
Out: value=6 unit=V
